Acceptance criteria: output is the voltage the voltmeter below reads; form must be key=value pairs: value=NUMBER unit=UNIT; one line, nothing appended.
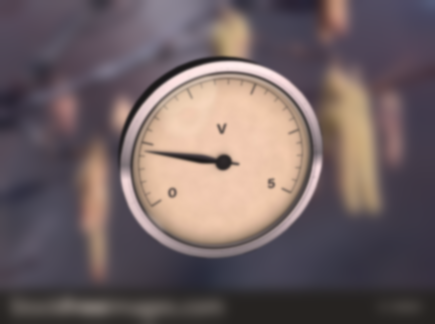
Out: value=0.9 unit=V
